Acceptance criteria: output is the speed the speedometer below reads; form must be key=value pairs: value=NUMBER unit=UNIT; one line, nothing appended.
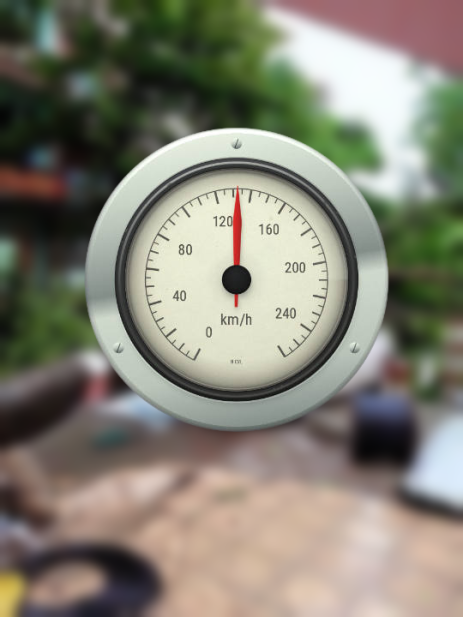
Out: value=132.5 unit=km/h
